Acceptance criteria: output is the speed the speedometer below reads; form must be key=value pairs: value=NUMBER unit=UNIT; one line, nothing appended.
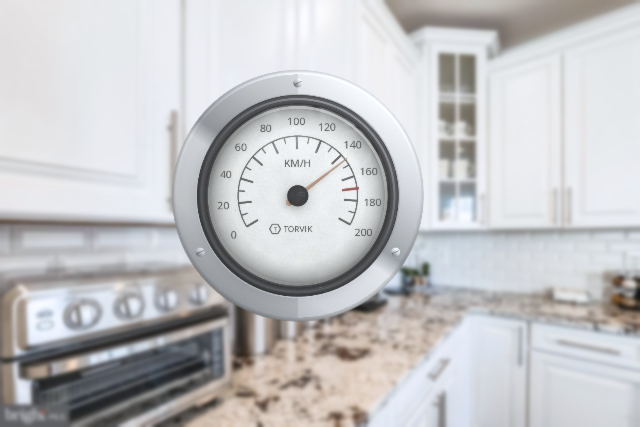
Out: value=145 unit=km/h
